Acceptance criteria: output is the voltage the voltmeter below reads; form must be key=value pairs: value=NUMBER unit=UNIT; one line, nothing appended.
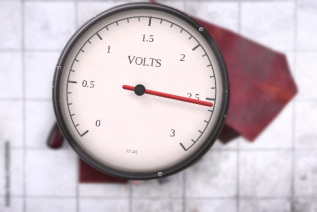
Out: value=2.55 unit=V
